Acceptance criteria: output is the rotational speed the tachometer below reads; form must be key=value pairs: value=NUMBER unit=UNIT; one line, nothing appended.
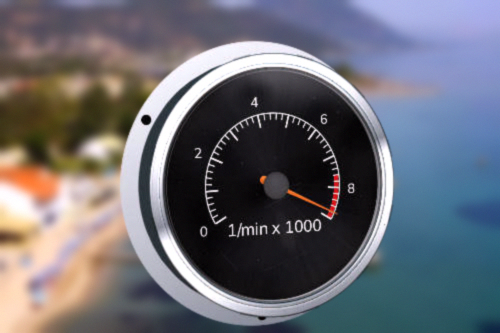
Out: value=8800 unit=rpm
